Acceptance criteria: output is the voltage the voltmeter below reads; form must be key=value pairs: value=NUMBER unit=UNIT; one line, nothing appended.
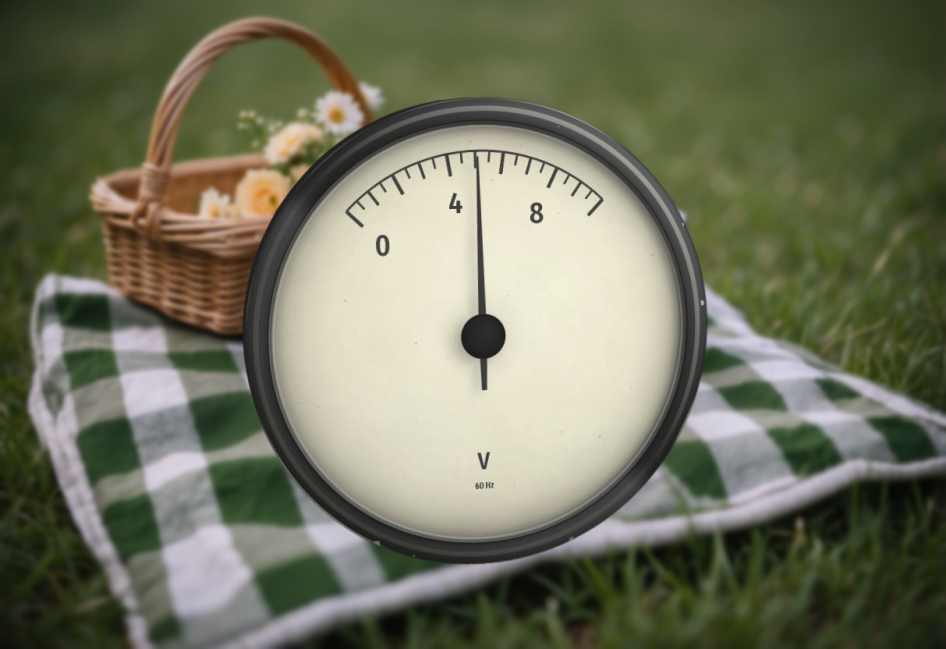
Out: value=5 unit=V
